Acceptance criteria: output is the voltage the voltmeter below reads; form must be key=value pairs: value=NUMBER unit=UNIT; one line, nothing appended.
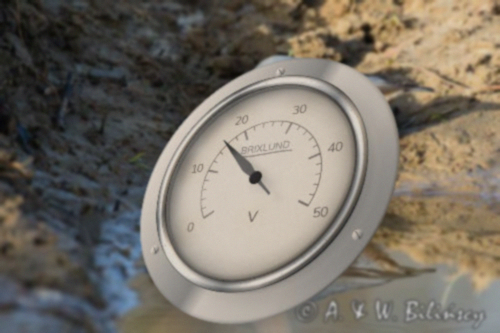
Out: value=16 unit=V
